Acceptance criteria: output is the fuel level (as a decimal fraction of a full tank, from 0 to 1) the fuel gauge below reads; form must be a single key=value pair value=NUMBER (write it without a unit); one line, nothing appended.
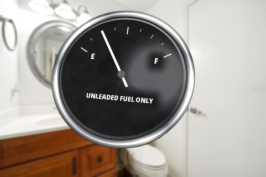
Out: value=0.25
